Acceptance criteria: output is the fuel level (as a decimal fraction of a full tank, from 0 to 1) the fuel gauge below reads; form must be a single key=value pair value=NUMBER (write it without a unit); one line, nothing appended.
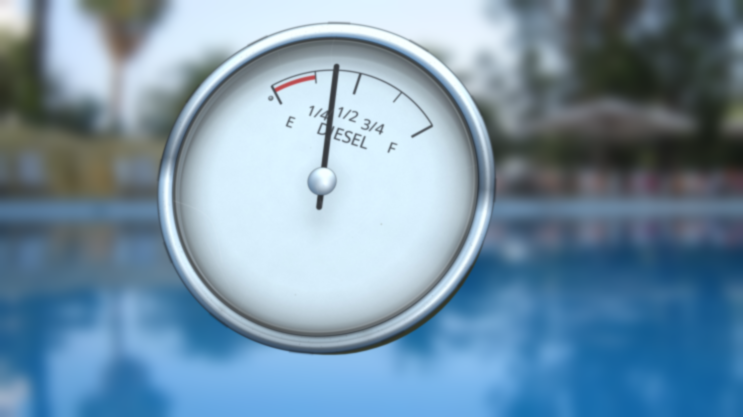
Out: value=0.375
